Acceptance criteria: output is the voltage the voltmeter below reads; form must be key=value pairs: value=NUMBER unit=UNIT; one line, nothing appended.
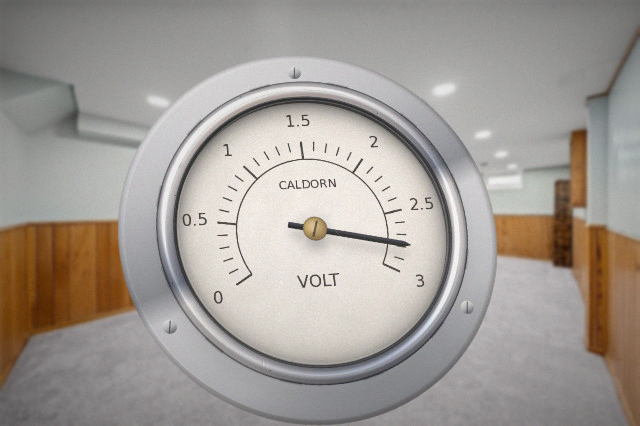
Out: value=2.8 unit=V
